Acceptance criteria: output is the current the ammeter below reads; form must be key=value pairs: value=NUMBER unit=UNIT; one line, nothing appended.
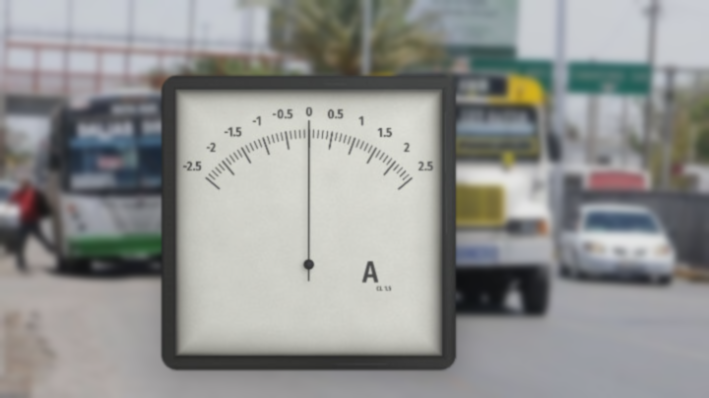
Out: value=0 unit=A
